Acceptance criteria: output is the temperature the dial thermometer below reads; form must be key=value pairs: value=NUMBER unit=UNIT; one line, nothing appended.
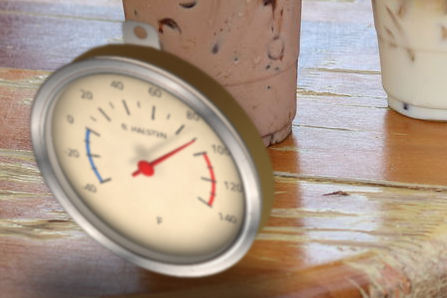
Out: value=90 unit=°F
